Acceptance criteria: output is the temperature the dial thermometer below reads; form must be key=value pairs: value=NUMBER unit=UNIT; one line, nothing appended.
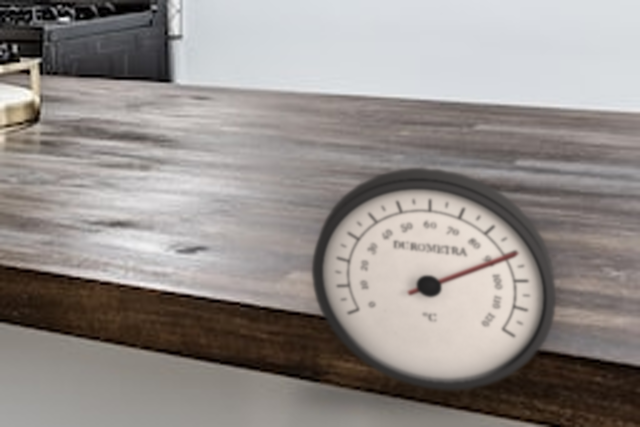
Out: value=90 unit=°C
